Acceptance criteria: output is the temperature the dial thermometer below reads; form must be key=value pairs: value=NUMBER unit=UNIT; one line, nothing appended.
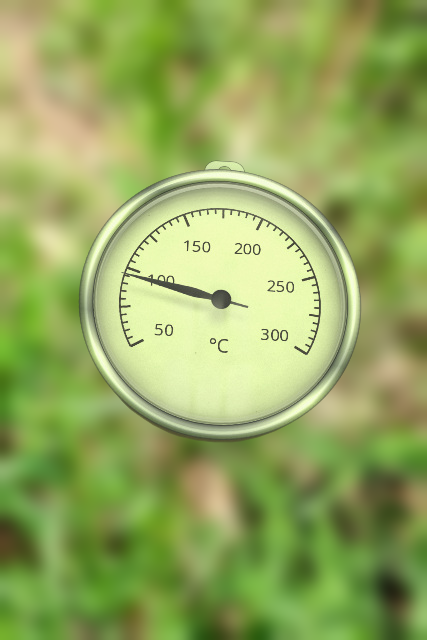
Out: value=95 unit=°C
